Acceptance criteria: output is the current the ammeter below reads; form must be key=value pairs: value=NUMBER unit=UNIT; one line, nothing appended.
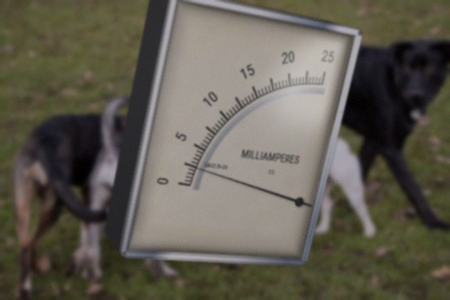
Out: value=2.5 unit=mA
